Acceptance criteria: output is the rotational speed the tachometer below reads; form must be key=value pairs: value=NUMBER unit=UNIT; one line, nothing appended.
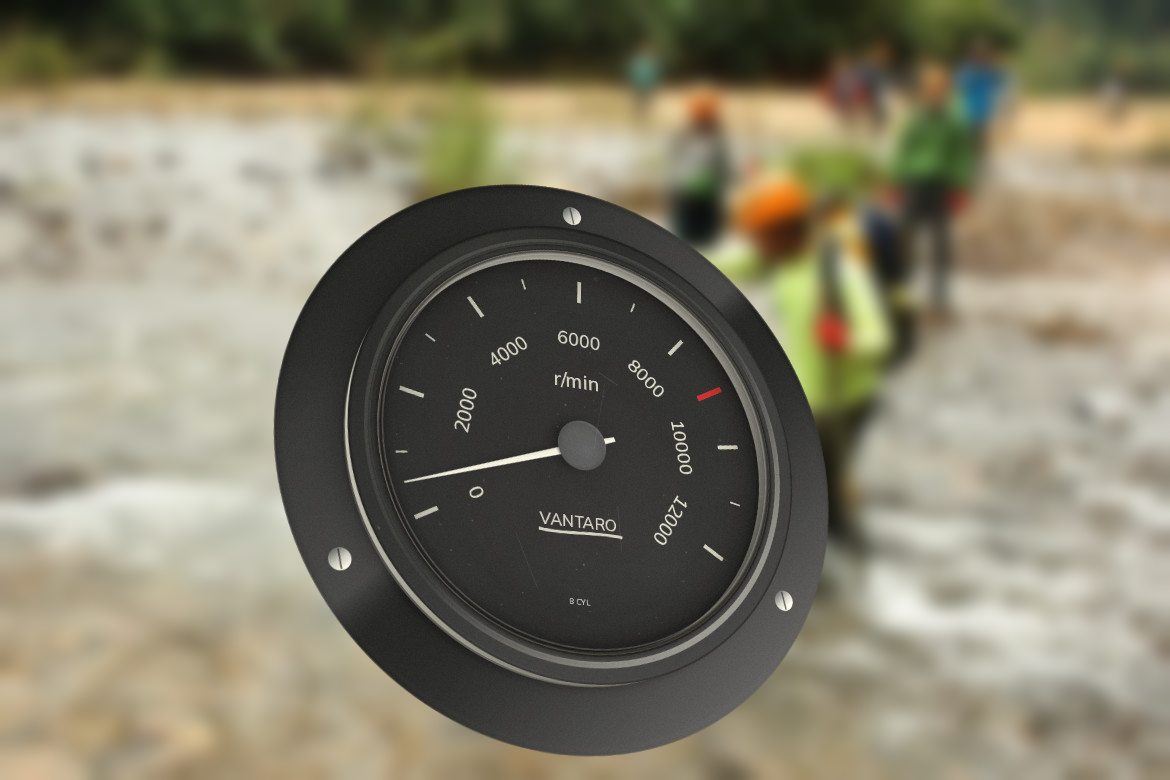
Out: value=500 unit=rpm
